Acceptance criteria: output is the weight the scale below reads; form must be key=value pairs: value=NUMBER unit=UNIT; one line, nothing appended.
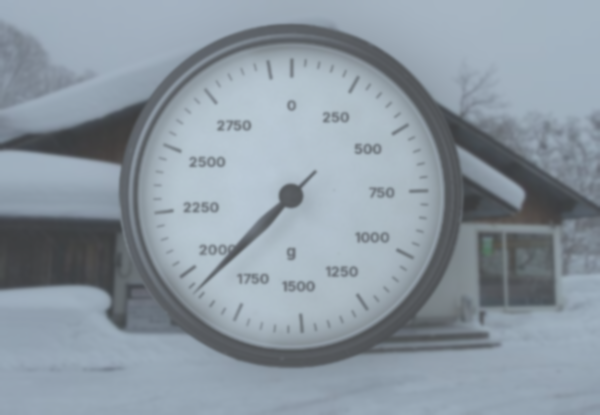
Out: value=1925 unit=g
